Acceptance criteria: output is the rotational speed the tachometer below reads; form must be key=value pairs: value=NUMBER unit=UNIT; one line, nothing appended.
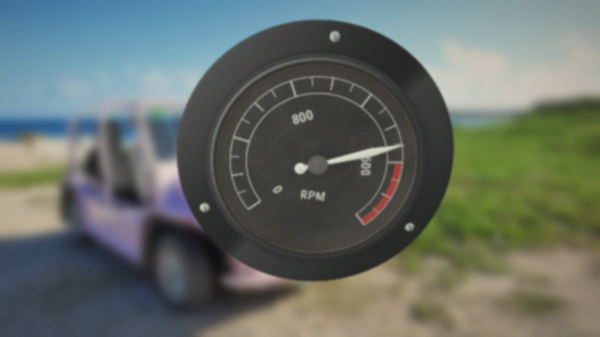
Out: value=1500 unit=rpm
